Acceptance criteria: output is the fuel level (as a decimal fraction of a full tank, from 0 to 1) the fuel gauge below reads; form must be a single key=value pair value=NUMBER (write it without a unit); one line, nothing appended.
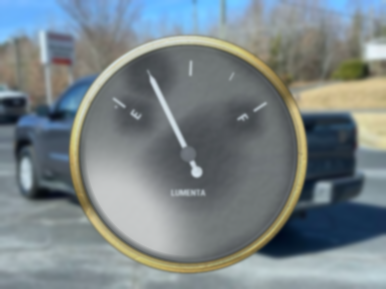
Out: value=0.25
